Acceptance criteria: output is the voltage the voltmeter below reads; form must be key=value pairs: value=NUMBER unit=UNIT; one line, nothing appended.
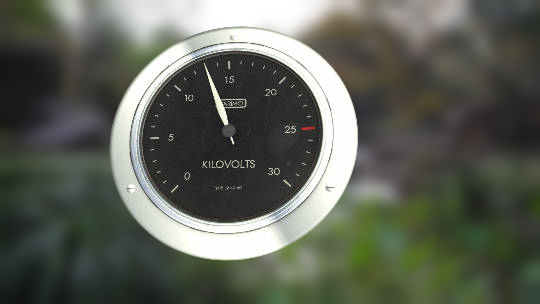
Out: value=13 unit=kV
